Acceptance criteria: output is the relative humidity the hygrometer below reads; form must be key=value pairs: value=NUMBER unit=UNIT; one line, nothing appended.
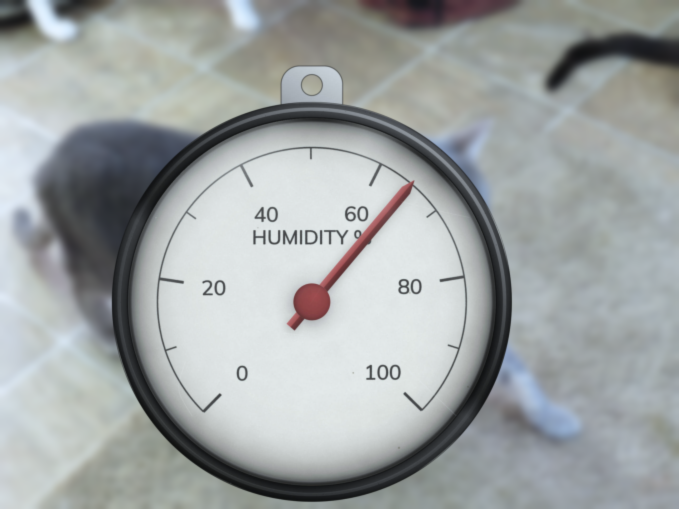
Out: value=65 unit=%
